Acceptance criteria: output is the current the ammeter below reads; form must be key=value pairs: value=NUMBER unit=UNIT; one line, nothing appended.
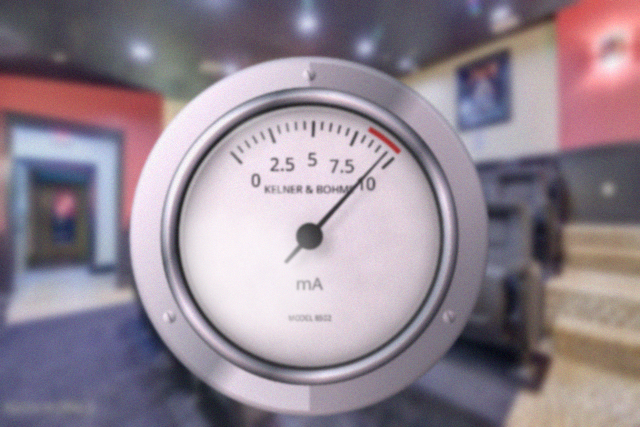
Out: value=9.5 unit=mA
